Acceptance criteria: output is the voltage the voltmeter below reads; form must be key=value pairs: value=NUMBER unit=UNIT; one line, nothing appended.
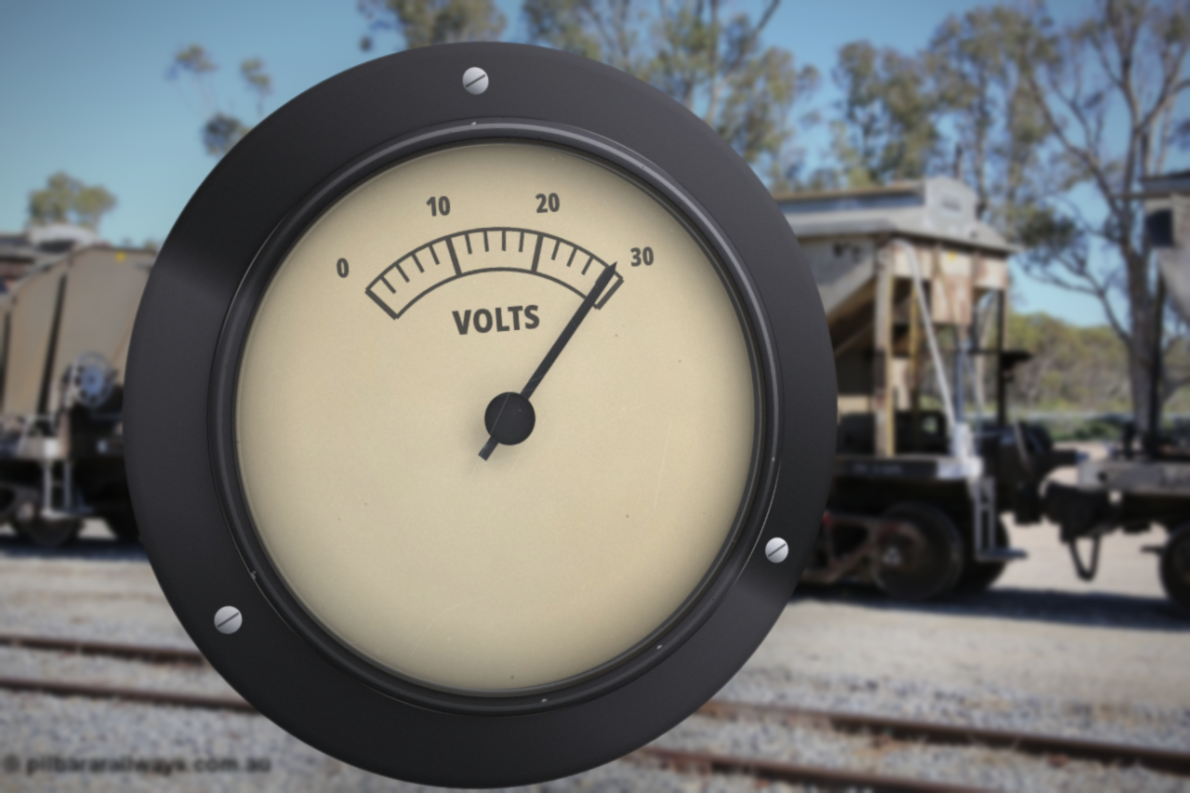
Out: value=28 unit=V
